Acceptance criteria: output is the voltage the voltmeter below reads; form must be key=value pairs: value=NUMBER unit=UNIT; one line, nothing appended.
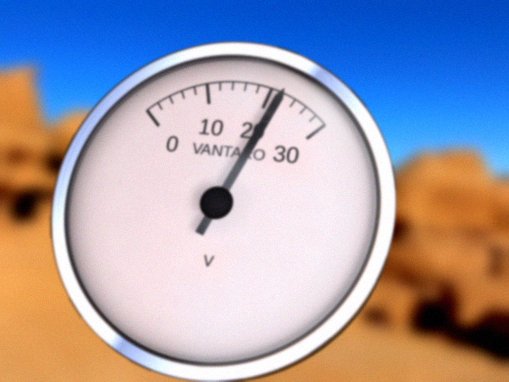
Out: value=22 unit=V
